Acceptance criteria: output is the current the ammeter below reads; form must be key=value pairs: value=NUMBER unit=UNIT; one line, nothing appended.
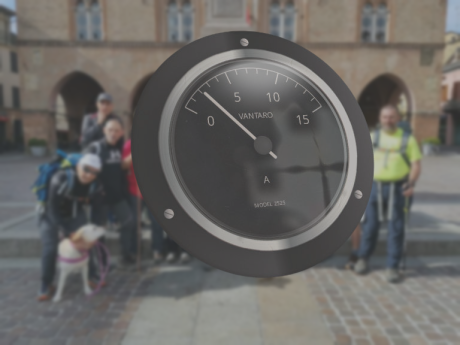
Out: value=2 unit=A
